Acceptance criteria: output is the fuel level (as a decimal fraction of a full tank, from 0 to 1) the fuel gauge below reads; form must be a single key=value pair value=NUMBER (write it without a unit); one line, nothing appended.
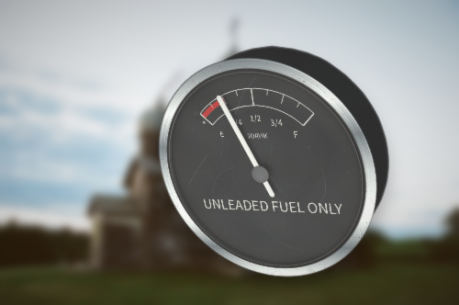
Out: value=0.25
